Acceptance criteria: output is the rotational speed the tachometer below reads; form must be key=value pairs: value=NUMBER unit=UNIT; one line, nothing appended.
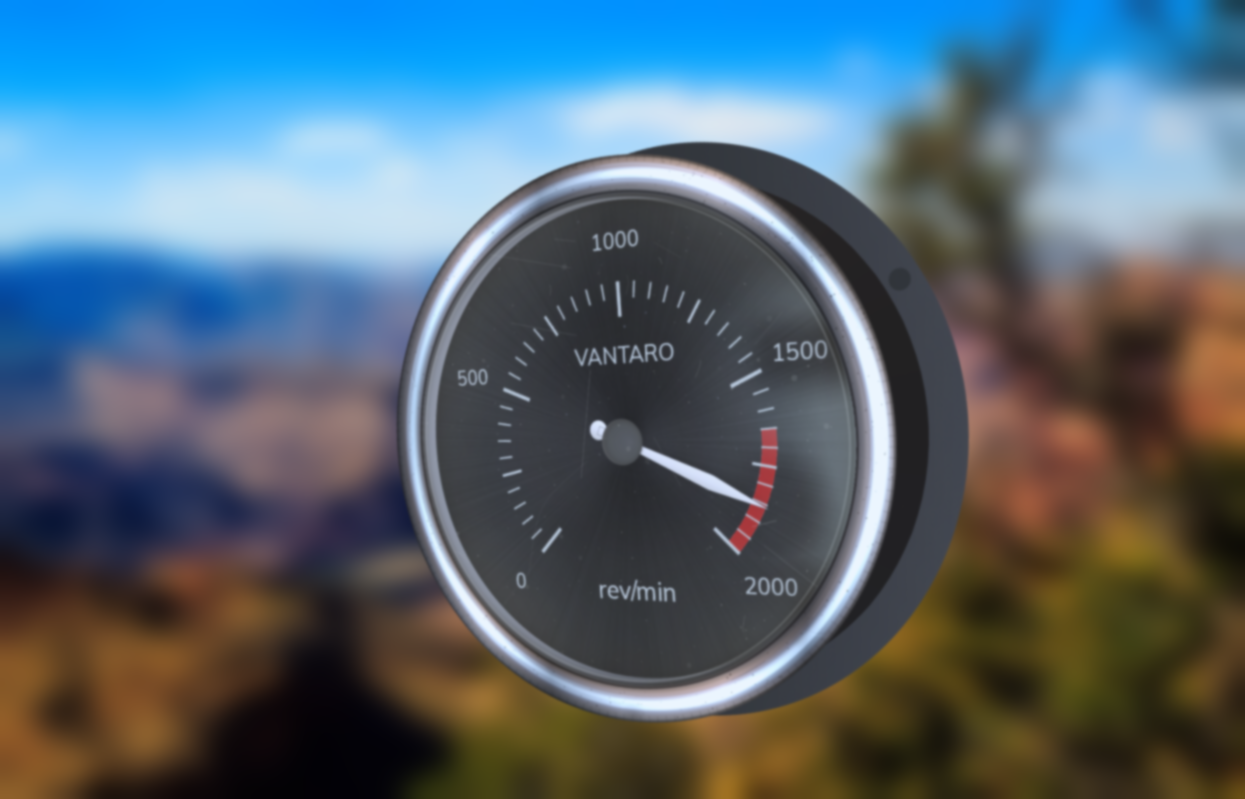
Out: value=1850 unit=rpm
